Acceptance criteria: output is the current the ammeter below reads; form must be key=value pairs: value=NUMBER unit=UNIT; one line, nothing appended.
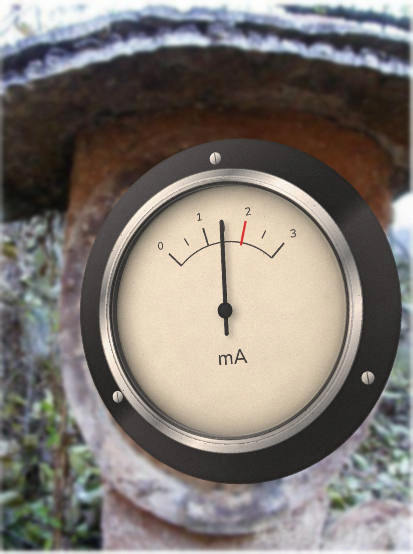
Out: value=1.5 unit=mA
